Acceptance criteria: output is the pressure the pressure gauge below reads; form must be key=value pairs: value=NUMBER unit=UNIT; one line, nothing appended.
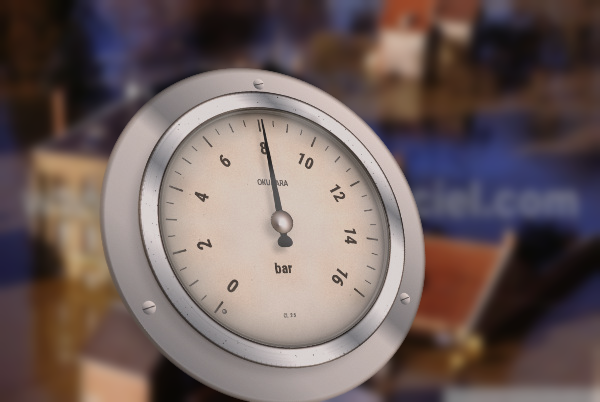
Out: value=8 unit=bar
